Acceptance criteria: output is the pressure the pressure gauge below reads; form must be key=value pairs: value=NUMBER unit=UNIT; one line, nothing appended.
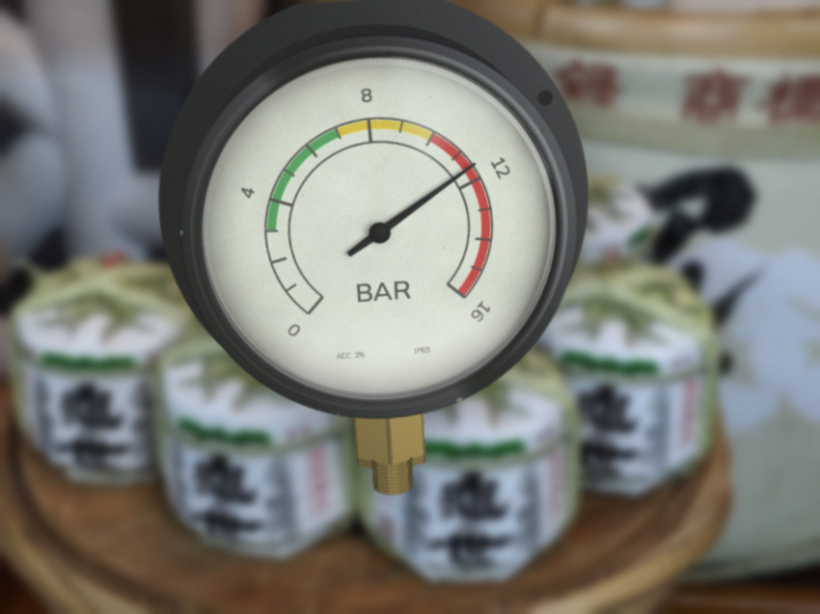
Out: value=11.5 unit=bar
